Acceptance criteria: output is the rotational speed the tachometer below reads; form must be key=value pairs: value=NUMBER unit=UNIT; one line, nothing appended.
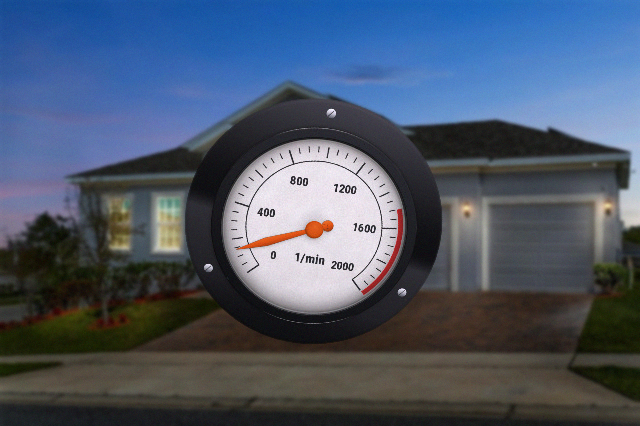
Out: value=150 unit=rpm
